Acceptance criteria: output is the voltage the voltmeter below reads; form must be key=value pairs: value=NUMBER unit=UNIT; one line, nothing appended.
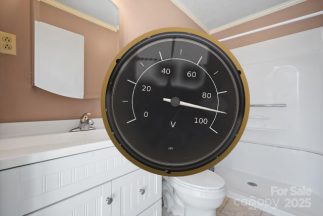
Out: value=90 unit=V
